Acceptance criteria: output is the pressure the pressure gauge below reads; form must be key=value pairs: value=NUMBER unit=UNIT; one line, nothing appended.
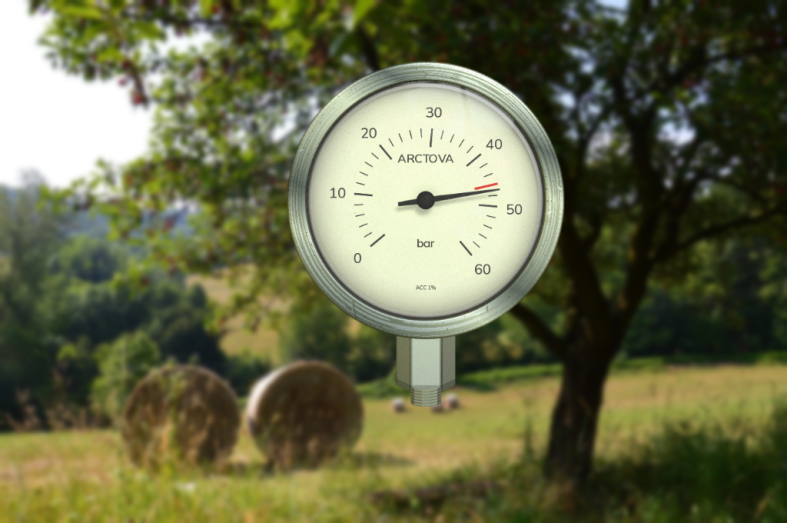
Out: value=47 unit=bar
